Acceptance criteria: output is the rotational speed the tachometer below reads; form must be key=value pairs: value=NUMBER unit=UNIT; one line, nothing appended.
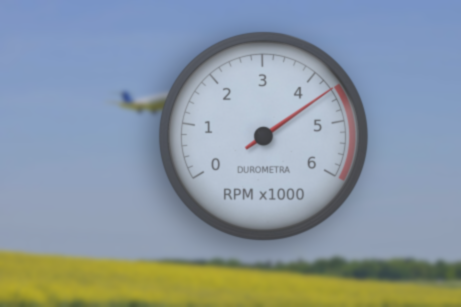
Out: value=4400 unit=rpm
